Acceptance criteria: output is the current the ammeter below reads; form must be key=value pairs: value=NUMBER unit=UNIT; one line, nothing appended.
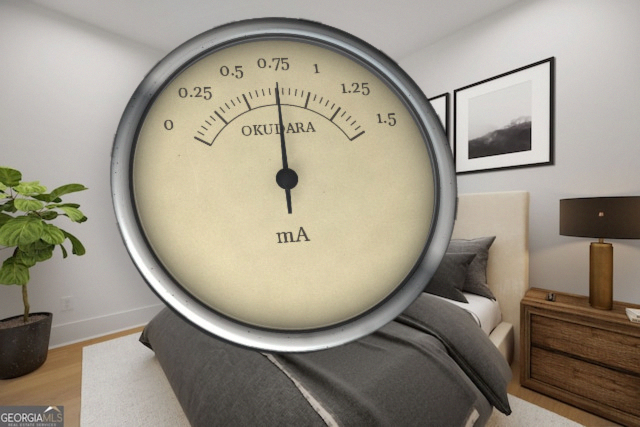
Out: value=0.75 unit=mA
